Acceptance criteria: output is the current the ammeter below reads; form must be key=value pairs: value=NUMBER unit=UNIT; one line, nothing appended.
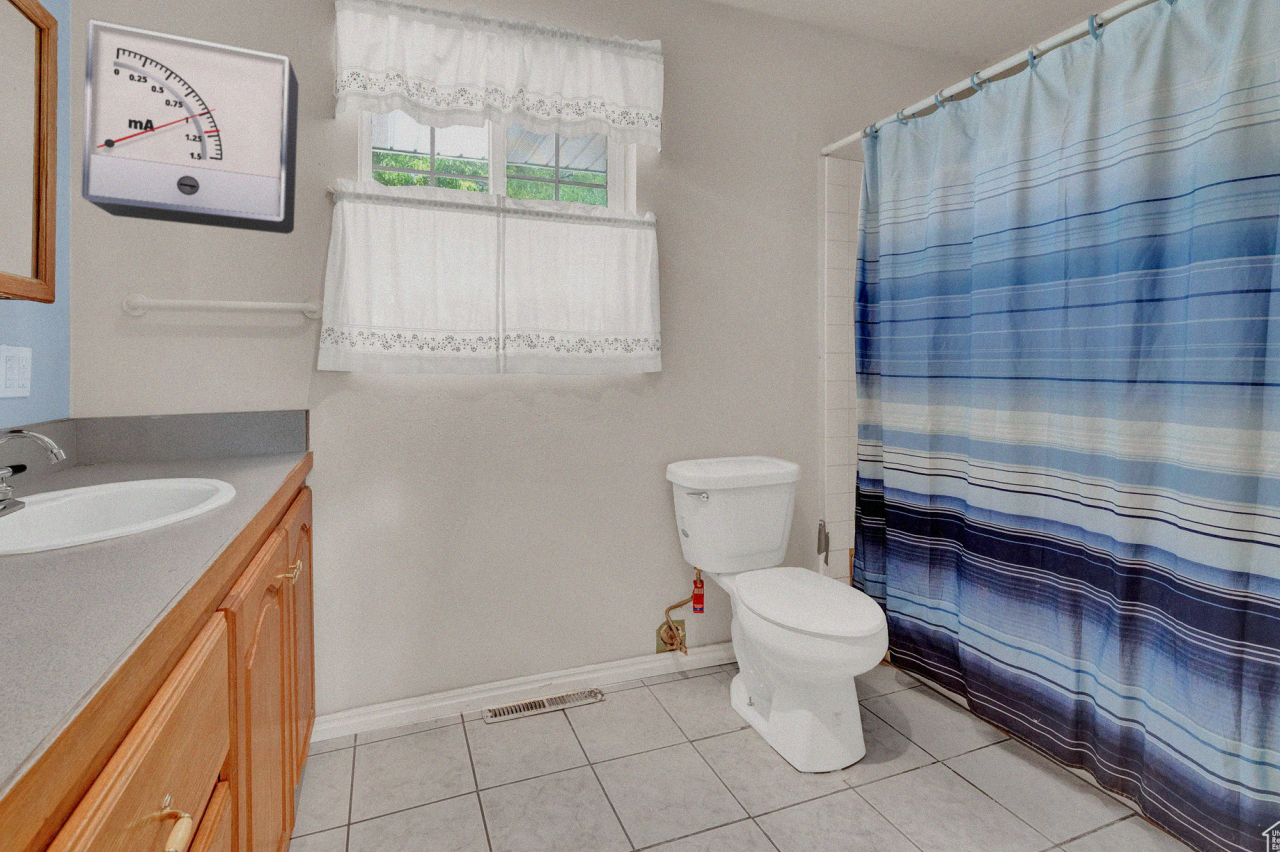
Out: value=1 unit=mA
